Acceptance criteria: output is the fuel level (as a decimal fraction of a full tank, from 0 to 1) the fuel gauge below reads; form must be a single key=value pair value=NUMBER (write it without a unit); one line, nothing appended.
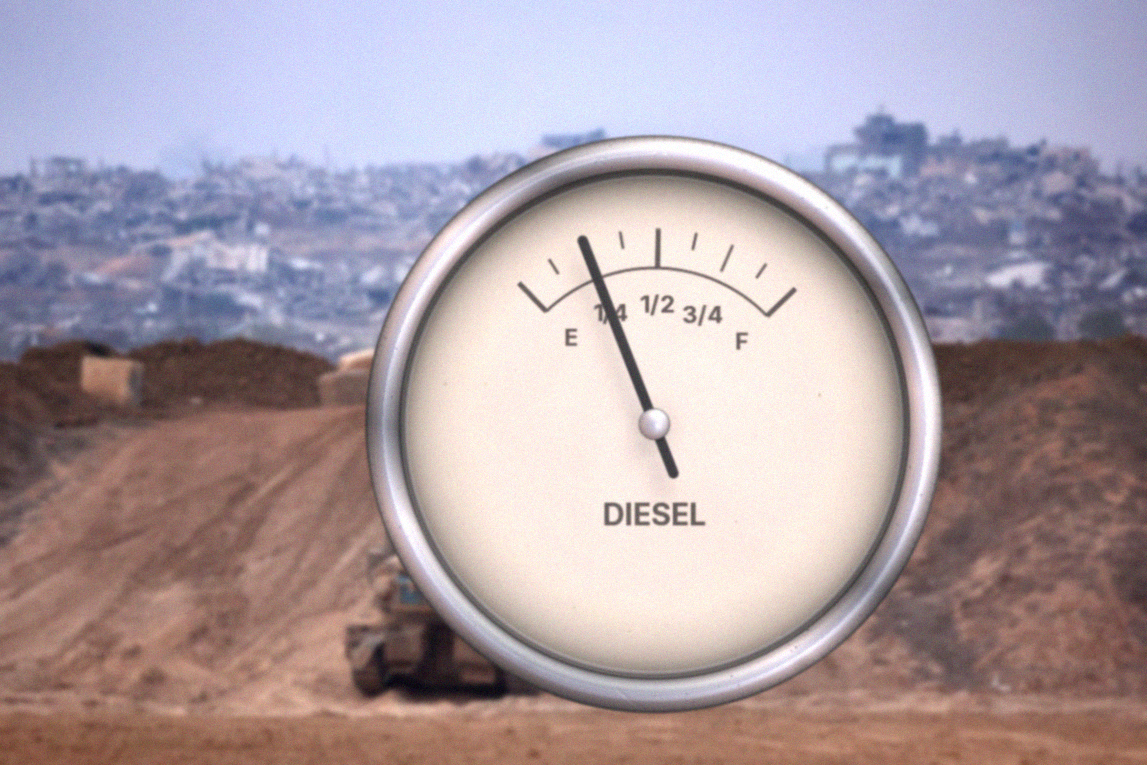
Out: value=0.25
